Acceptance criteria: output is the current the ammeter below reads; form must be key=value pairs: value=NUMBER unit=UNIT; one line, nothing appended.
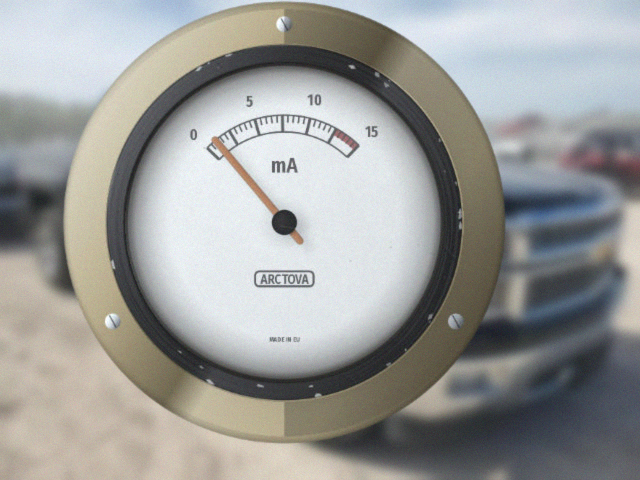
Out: value=1 unit=mA
